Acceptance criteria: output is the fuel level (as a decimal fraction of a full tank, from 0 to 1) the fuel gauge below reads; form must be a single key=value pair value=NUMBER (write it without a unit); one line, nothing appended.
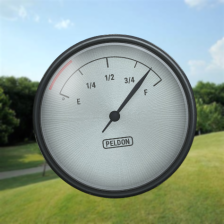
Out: value=0.875
